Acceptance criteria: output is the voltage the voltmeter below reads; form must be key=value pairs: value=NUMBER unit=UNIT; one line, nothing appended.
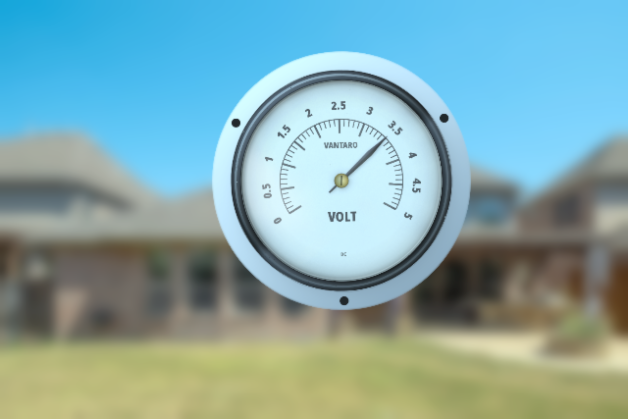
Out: value=3.5 unit=V
